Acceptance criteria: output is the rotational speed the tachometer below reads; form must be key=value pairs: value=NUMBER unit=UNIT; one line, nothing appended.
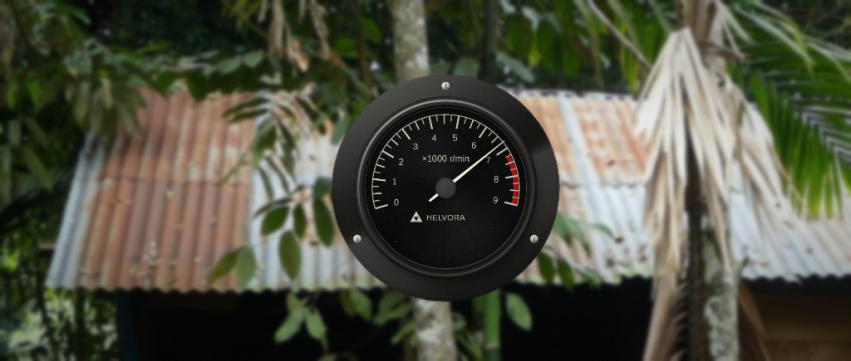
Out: value=6750 unit=rpm
